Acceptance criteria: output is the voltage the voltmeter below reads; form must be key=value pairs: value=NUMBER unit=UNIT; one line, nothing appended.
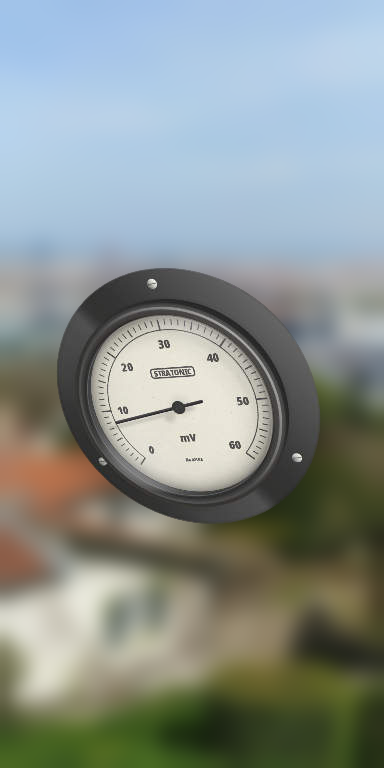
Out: value=8 unit=mV
